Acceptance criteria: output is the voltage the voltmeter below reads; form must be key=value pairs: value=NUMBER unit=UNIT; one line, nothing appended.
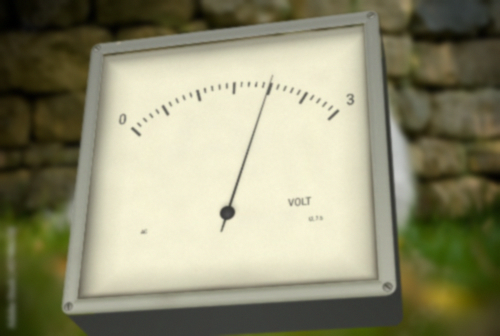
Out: value=2 unit=V
